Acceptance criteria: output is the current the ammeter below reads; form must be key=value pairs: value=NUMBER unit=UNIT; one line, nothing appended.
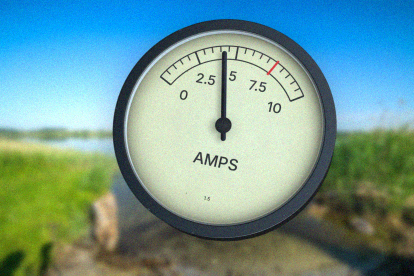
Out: value=4.25 unit=A
